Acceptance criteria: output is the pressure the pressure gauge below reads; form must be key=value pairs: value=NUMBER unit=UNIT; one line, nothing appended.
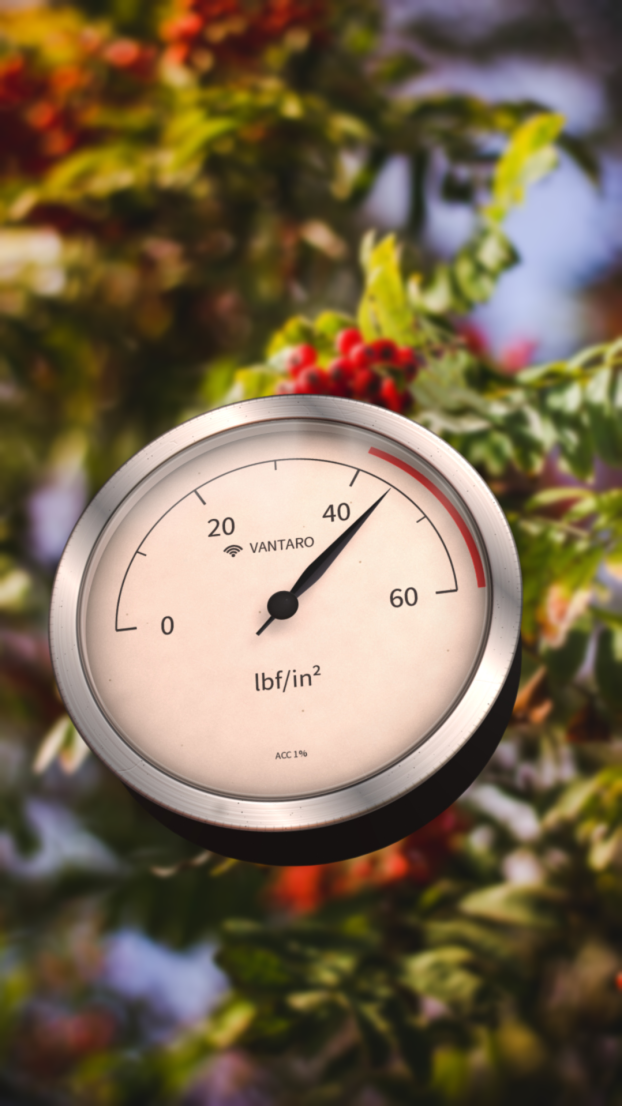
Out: value=45 unit=psi
